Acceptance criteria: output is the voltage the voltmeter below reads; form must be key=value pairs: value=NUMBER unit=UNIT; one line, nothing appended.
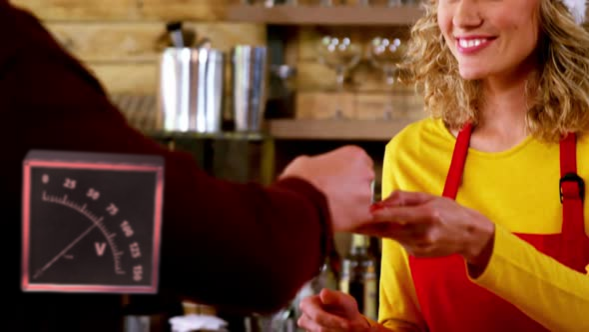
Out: value=75 unit=V
